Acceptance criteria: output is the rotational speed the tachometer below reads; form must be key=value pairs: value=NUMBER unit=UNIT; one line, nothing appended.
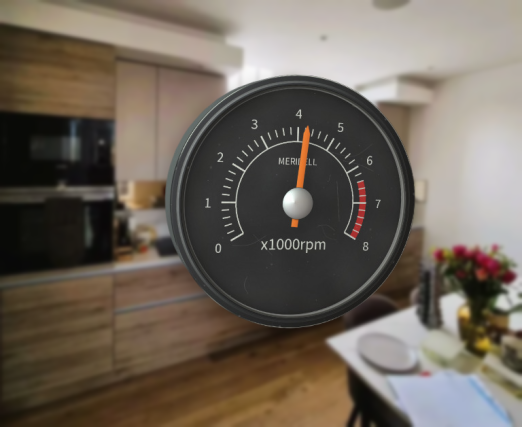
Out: value=4200 unit=rpm
